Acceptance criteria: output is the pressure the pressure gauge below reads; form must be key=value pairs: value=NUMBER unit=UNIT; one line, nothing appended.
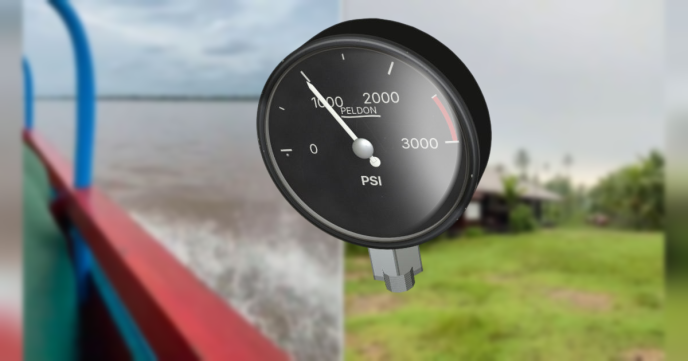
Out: value=1000 unit=psi
